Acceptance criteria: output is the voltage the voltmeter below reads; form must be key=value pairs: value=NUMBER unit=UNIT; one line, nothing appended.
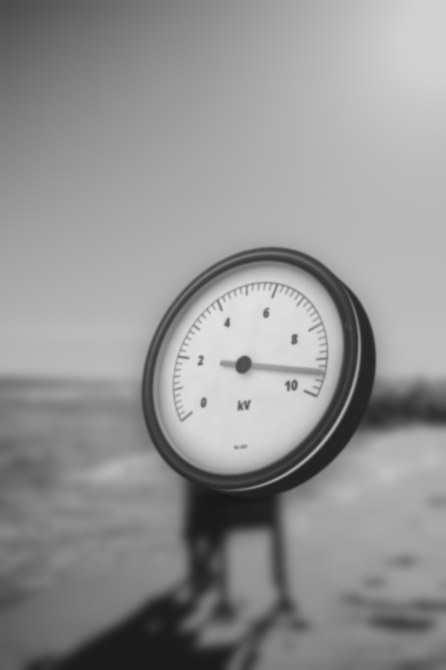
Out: value=9.4 unit=kV
